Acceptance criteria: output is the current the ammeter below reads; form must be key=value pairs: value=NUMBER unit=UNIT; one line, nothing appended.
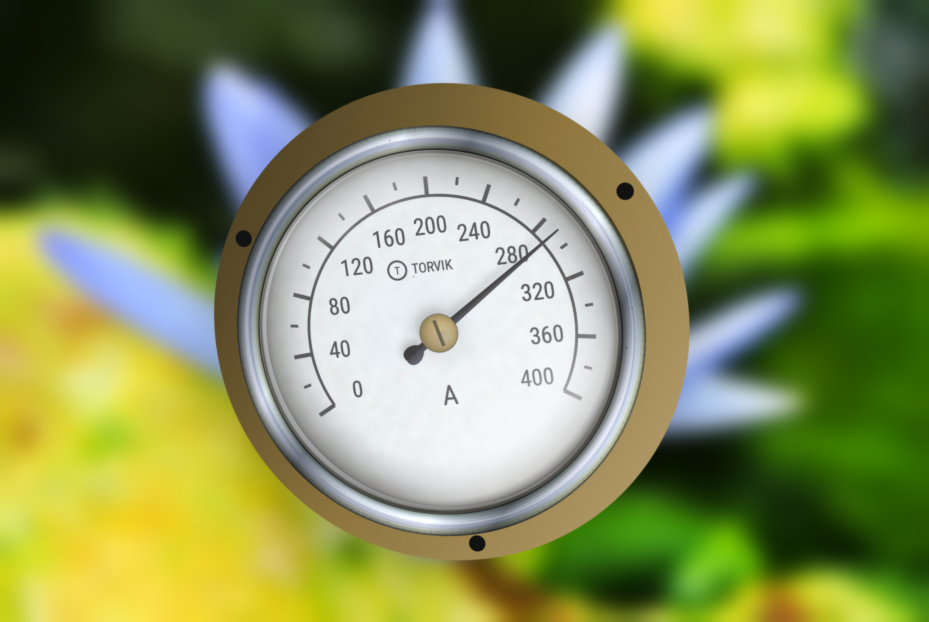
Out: value=290 unit=A
